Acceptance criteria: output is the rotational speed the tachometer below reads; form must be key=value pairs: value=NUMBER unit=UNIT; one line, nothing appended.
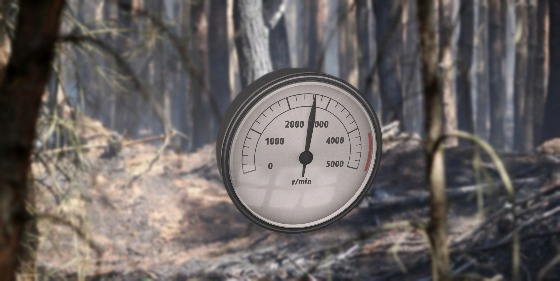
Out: value=2600 unit=rpm
